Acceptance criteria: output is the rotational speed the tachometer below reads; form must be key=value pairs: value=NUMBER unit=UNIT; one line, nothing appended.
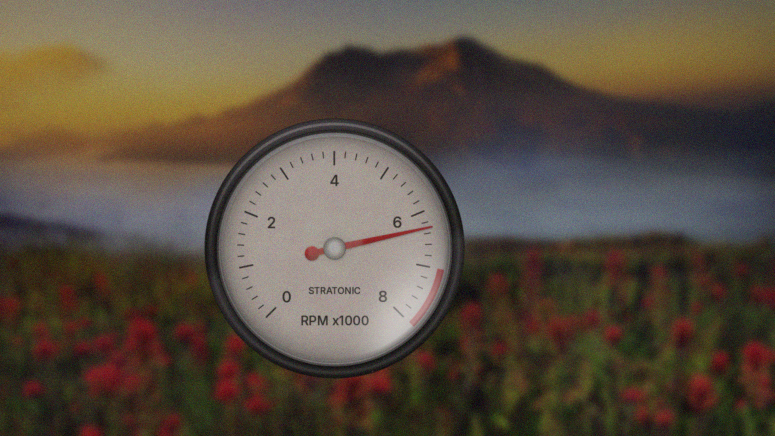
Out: value=6300 unit=rpm
